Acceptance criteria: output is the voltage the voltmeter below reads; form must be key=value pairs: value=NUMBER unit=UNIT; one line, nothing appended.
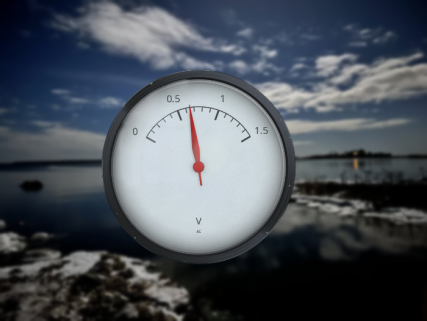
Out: value=0.65 unit=V
